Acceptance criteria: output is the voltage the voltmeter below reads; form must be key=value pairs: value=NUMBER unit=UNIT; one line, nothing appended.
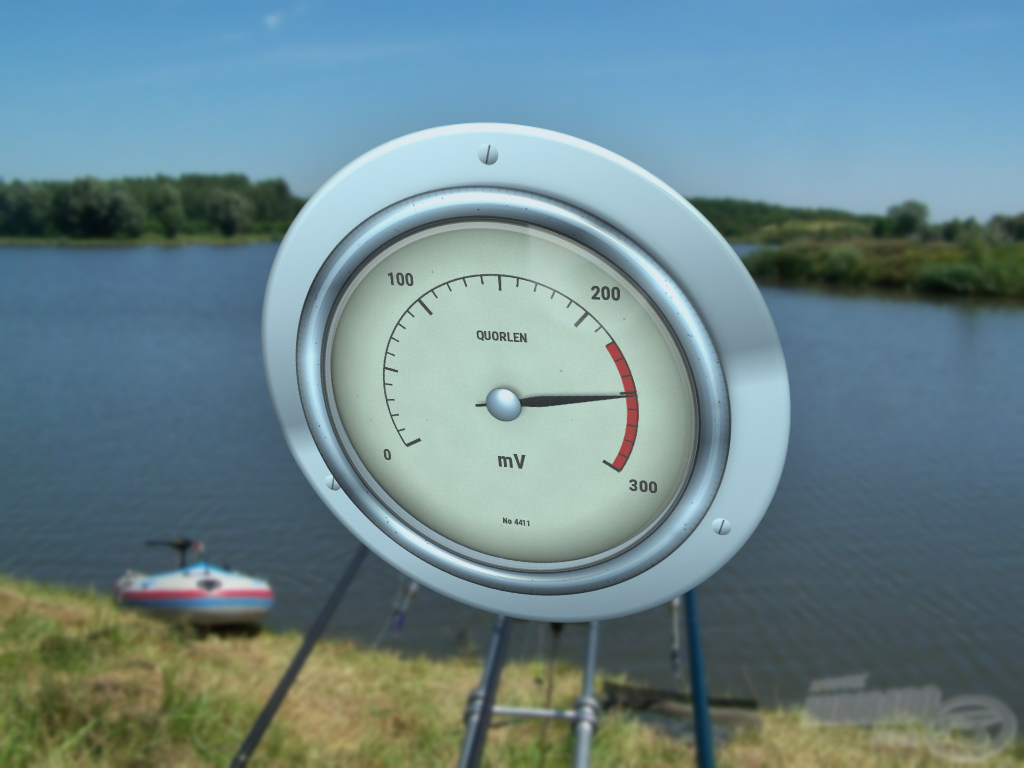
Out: value=250 unit=mV
